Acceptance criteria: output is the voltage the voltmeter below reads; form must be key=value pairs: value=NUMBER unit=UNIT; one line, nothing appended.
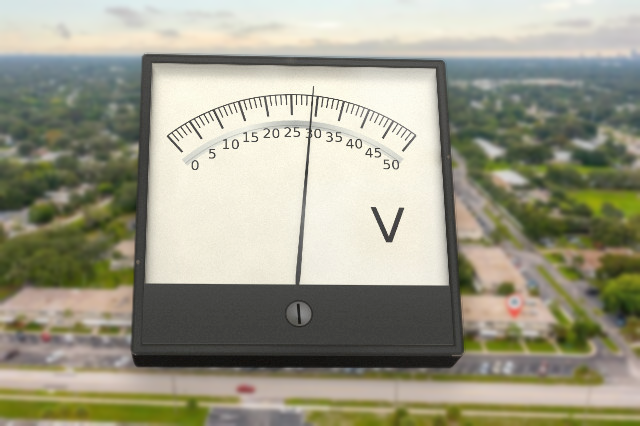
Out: value=29 unit=V
